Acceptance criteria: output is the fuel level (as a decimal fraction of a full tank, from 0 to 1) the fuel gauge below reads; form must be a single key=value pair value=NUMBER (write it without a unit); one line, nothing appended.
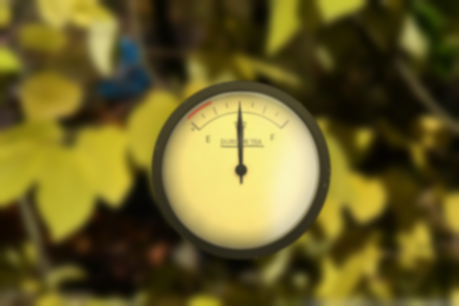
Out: value=0.5
